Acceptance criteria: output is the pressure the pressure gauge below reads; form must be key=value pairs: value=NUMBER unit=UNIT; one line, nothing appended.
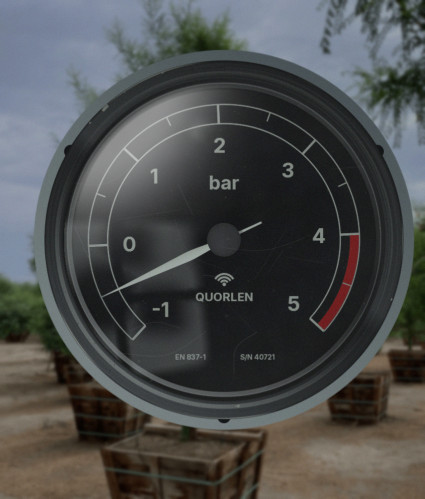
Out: value=-0.5 unit=bar
